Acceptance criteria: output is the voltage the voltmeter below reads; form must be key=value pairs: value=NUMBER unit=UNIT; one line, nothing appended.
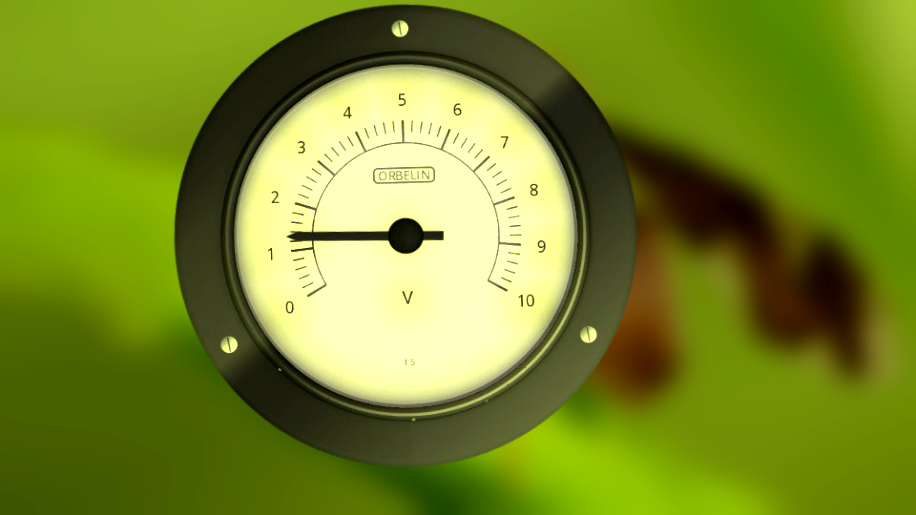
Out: value=1.3 unit=V
